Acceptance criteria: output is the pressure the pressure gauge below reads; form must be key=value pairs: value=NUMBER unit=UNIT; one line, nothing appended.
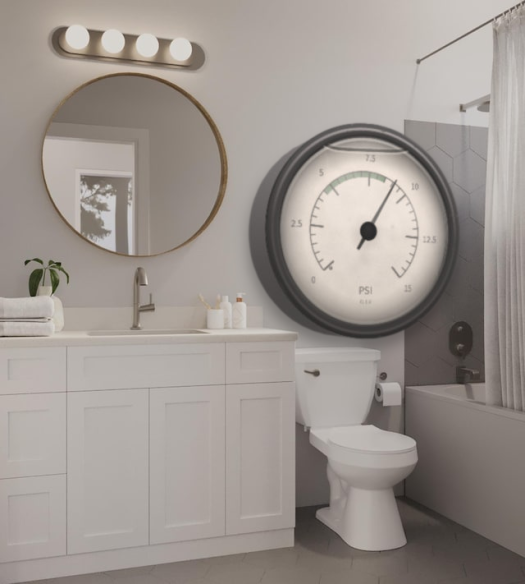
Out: value=9 unit=psi
